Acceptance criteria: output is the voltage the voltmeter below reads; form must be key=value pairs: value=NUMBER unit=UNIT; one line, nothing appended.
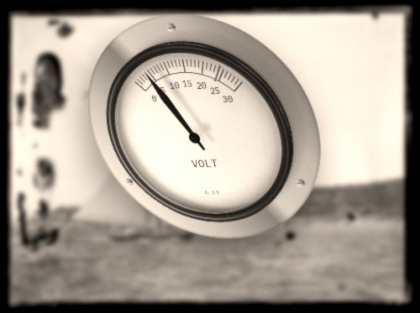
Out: value=5 unit=V
